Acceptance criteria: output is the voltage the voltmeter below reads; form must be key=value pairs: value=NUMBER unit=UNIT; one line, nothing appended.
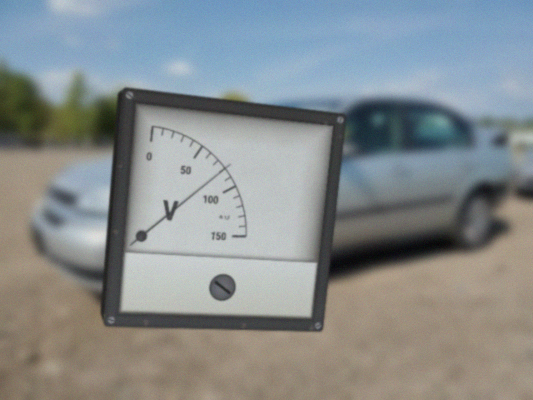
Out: value=80 unit=V
